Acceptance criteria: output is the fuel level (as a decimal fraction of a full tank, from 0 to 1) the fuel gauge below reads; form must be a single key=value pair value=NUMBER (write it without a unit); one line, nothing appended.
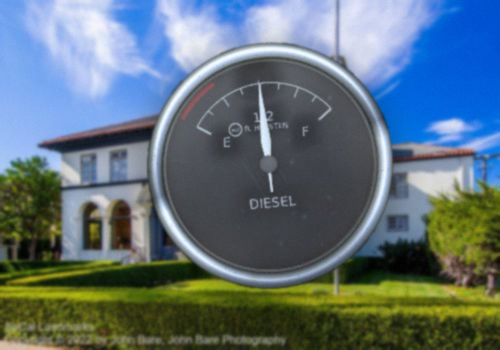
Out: value=0.5
